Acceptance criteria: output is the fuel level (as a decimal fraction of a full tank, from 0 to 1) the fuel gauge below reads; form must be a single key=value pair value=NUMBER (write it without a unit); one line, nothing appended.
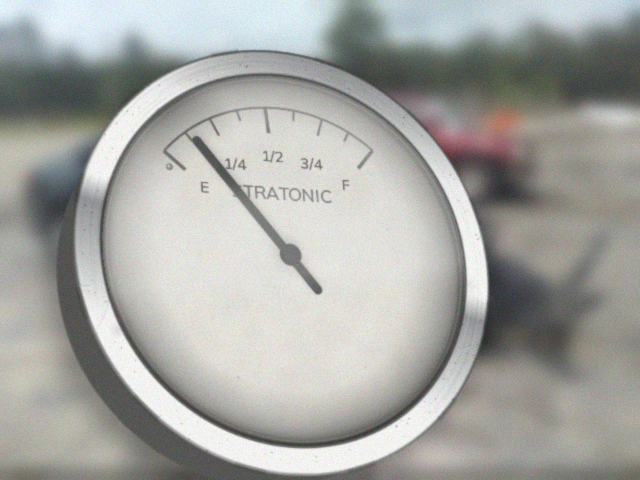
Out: value=0.125
